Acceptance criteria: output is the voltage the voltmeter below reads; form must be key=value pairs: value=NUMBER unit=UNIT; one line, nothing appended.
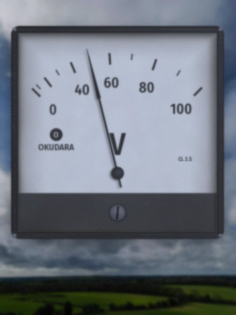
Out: value=50 unit=V
